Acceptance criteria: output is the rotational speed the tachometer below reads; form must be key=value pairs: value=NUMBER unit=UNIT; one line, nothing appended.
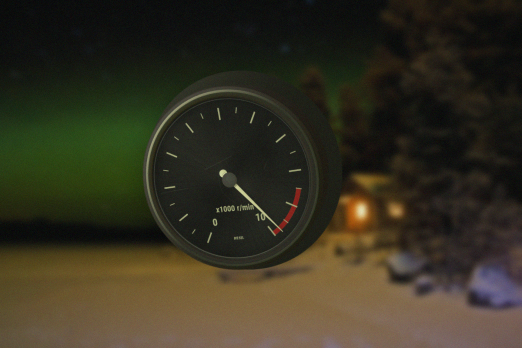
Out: value=9750 unit=rpm
